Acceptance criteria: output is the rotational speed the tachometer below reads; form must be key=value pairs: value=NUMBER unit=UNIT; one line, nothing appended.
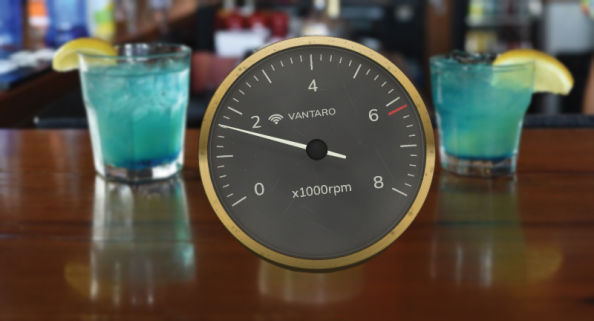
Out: value=1600 unit=rpm
